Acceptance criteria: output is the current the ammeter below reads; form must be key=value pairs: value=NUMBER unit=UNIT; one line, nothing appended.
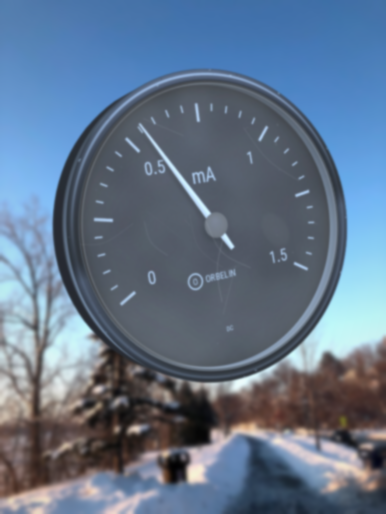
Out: value=0.55 unit=mA
